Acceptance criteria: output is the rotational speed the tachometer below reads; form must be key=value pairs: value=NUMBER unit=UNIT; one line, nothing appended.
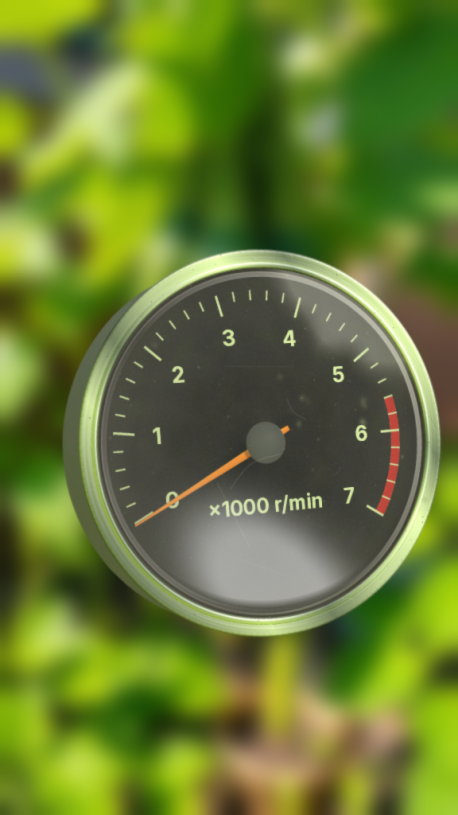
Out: value=0 unit=rpm
